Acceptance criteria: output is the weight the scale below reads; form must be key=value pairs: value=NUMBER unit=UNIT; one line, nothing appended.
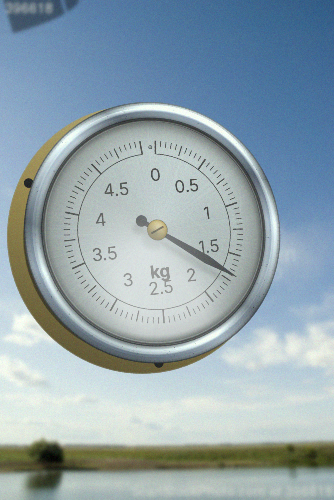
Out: value=1.7 unit=kg
